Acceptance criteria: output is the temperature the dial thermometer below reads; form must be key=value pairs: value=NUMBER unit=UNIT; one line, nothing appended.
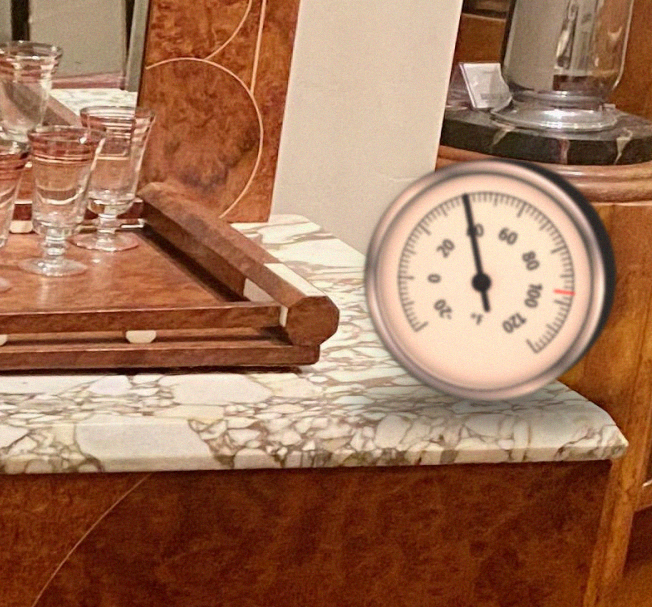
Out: value=40 unit=°F
